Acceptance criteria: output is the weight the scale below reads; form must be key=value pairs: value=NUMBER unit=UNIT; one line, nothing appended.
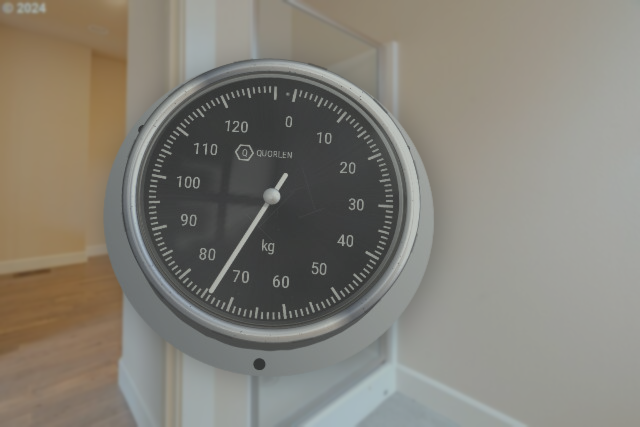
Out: value=74 unit=kg
